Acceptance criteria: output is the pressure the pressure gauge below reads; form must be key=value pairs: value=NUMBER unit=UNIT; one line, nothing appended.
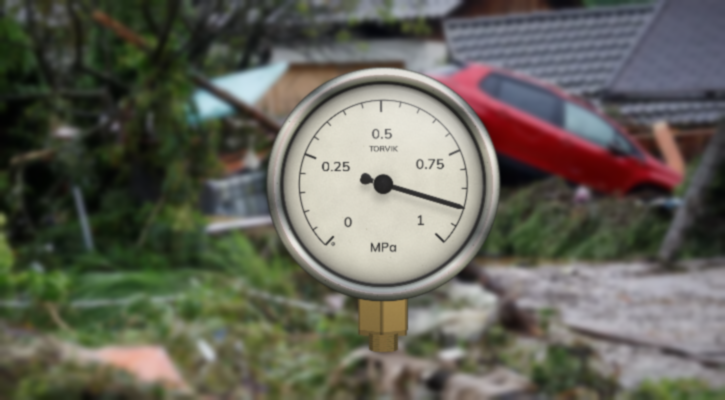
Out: value=0.9 unit=MPa
